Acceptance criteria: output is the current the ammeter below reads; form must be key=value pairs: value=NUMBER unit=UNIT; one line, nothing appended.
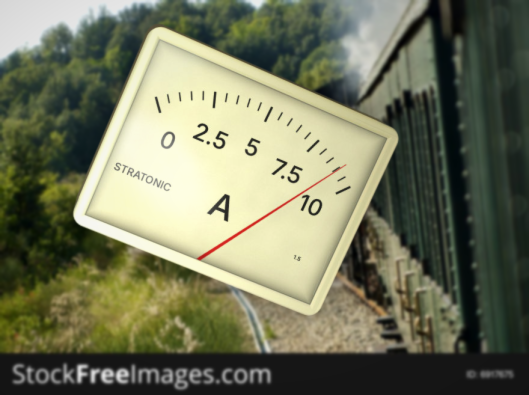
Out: value=9 unit=A
